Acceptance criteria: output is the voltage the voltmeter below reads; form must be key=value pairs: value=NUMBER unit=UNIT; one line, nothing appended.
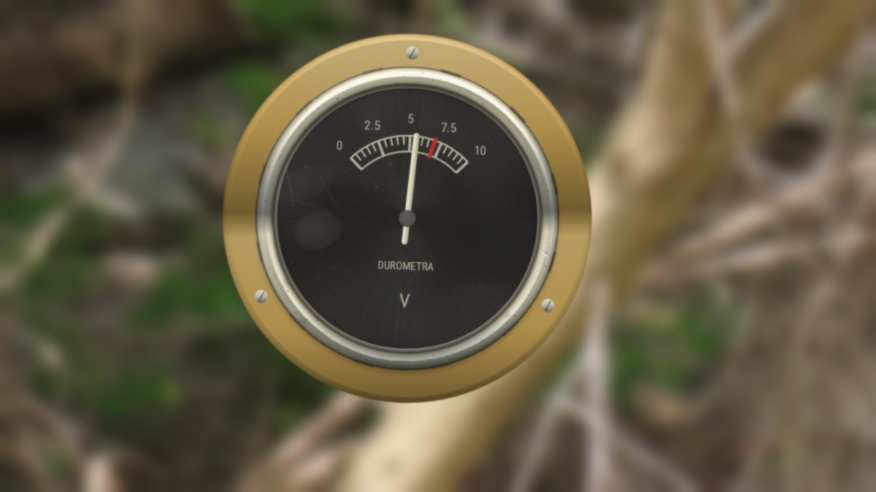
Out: value=5.5 unit=V
